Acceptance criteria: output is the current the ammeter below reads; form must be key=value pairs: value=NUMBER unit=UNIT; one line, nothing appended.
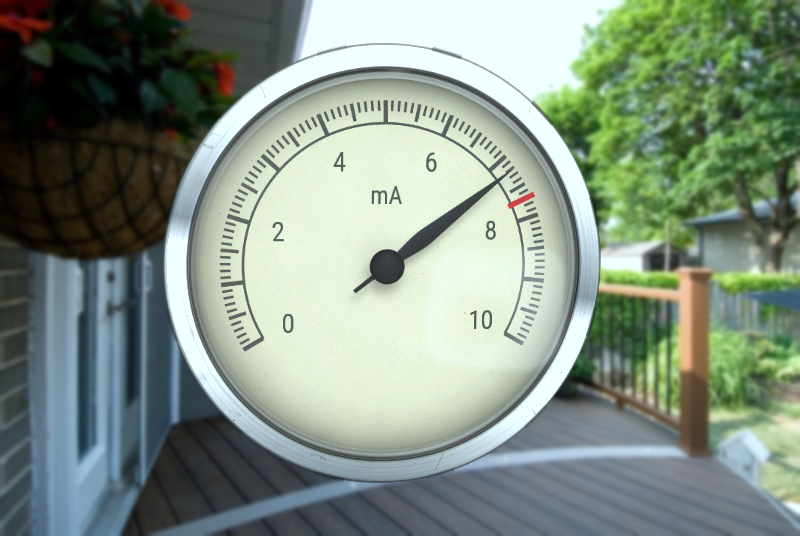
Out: value=7.2 unit=mA
